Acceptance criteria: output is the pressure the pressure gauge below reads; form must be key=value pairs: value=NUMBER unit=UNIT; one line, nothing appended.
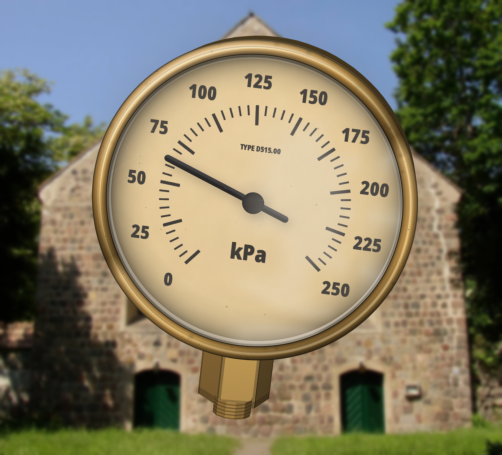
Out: value=65 unit=kPa
